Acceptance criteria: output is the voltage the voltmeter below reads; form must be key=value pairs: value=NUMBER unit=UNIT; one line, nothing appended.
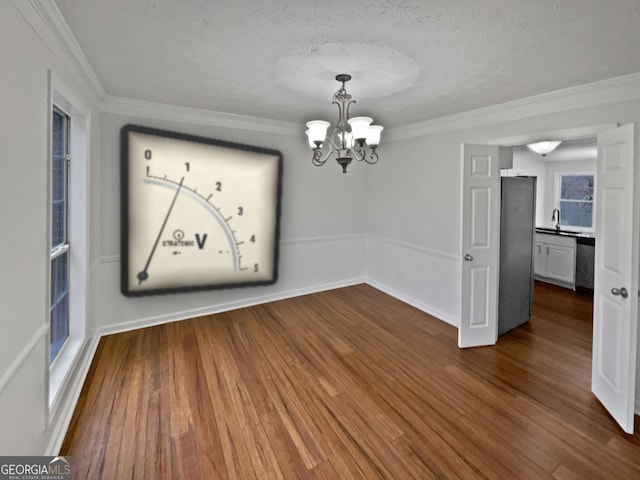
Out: value=1 unit=V
